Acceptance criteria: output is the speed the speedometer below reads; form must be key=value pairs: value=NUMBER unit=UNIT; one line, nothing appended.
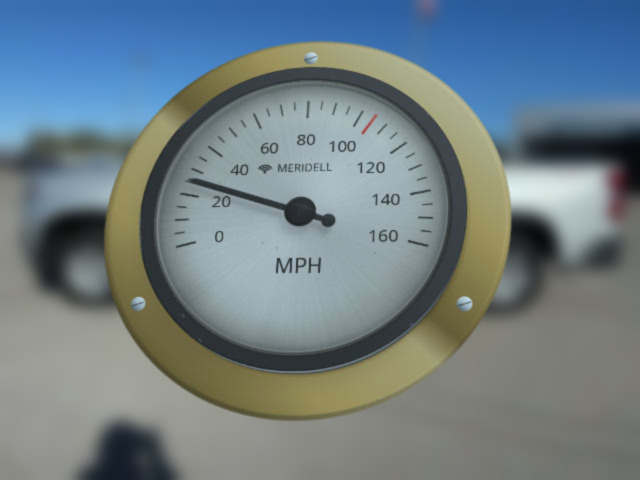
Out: value=25 unit=mph
